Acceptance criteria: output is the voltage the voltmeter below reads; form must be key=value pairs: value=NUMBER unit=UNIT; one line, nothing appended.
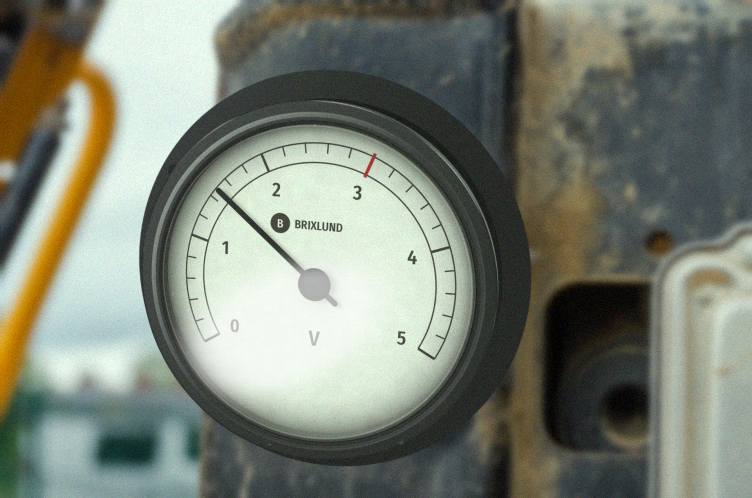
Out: value=1.5 unit=V
